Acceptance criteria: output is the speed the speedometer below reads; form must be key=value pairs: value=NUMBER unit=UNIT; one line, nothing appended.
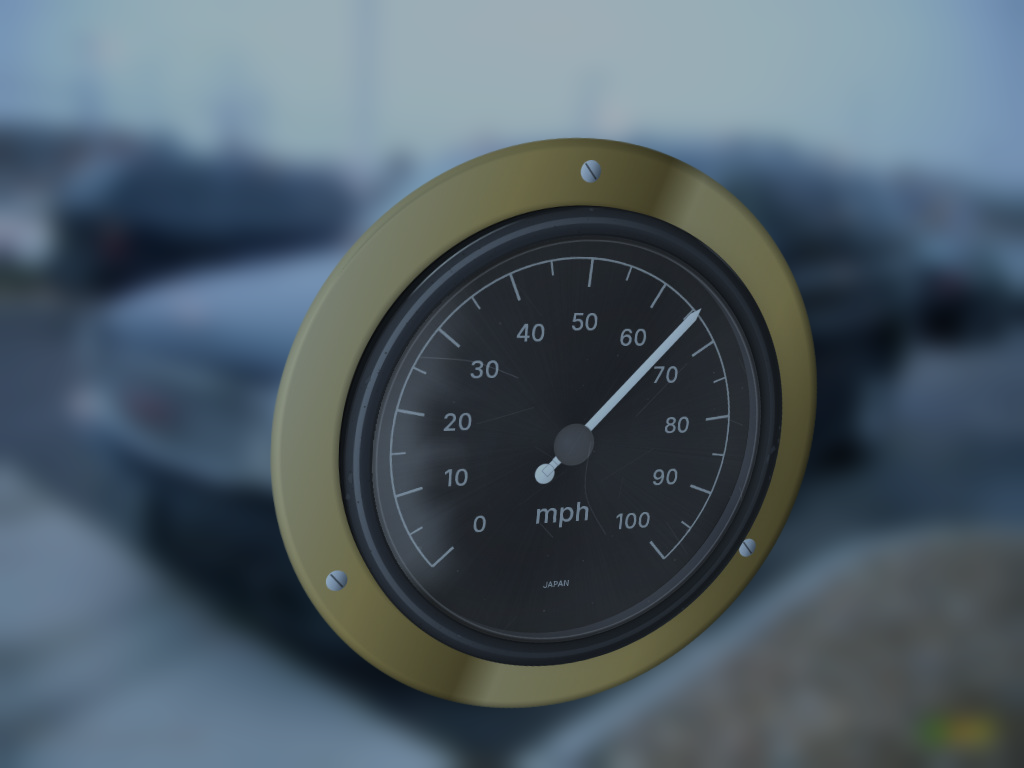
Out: value=65 unit=mph
